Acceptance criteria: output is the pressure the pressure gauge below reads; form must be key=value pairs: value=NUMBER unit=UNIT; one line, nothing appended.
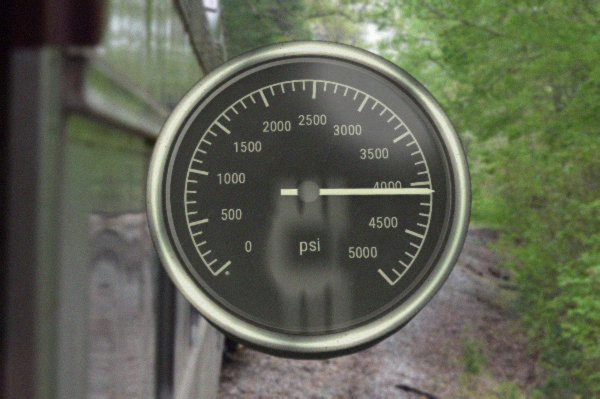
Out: value=4100 unit=psi
